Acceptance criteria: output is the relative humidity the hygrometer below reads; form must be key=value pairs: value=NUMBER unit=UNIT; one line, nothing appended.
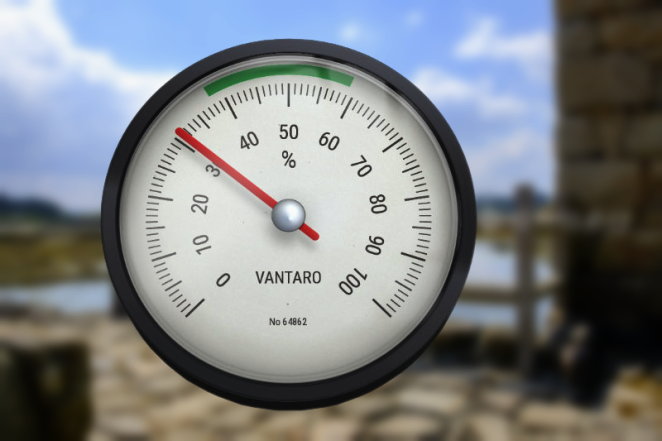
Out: value=31 unit=%
